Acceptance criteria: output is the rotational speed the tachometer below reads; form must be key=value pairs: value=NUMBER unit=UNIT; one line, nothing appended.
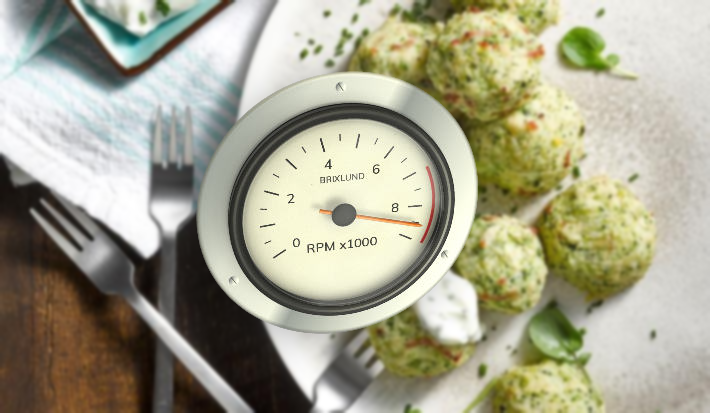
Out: value=8500 unit=rpm
